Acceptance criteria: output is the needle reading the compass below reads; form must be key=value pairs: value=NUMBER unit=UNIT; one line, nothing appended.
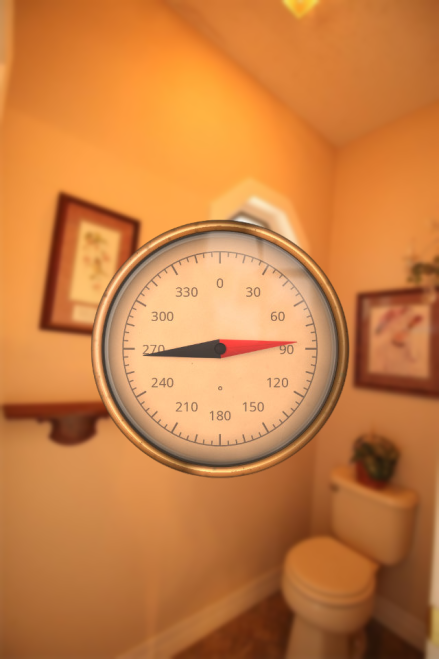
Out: value=85 unit=°
